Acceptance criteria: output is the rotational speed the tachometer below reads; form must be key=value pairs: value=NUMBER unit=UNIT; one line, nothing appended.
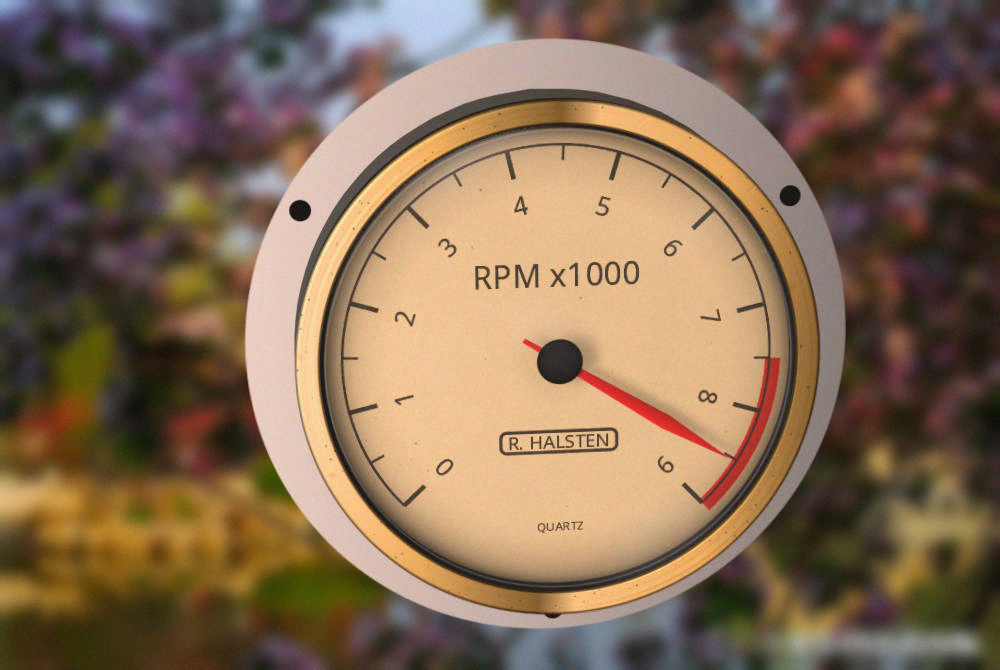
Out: value=8500 unit=rpm
